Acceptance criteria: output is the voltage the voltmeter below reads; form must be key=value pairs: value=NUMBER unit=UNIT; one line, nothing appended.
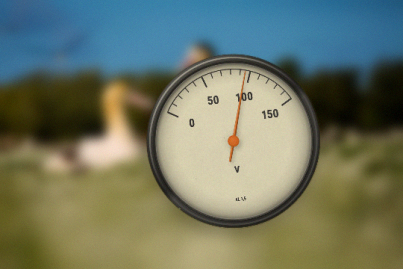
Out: value=95 unit=V
